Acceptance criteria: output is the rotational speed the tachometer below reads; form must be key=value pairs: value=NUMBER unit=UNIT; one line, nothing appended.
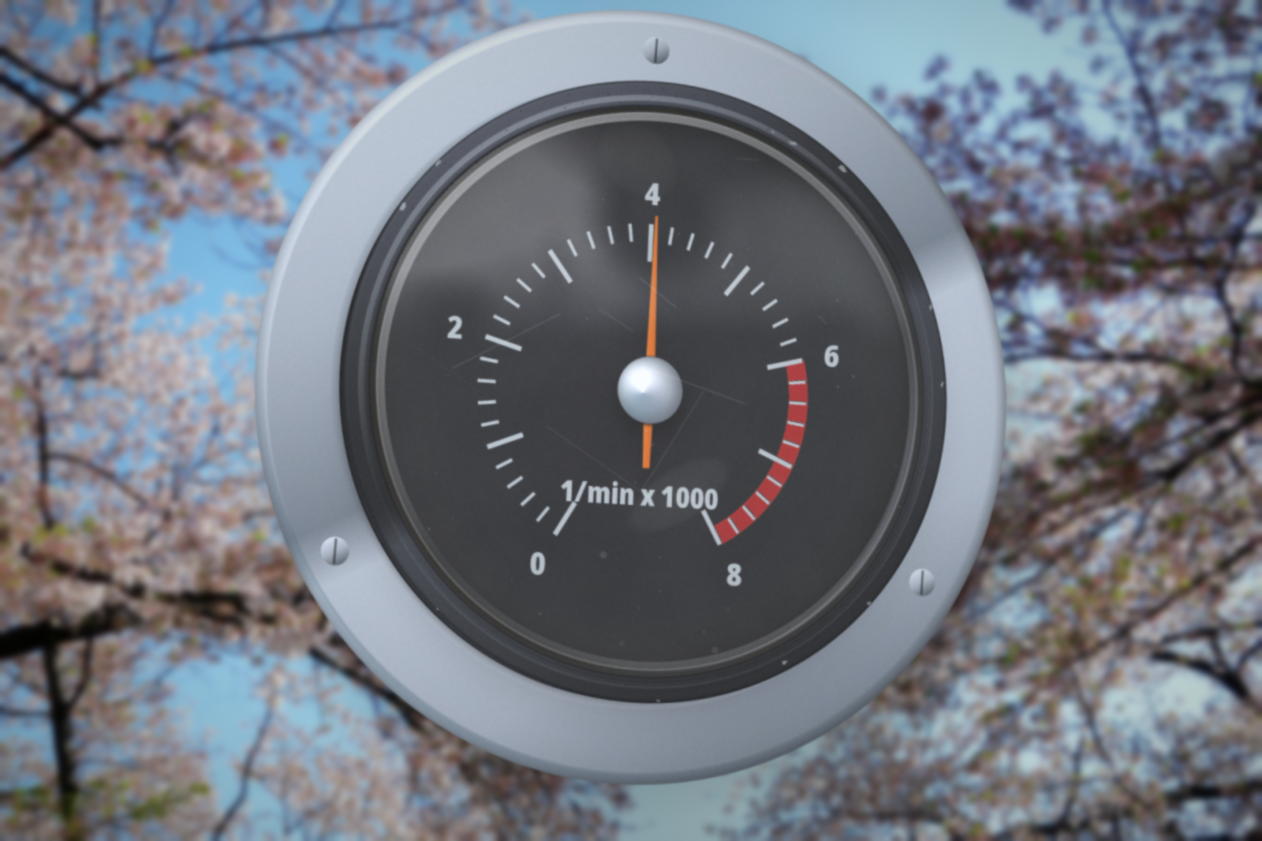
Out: value=4000 unit=rpm
